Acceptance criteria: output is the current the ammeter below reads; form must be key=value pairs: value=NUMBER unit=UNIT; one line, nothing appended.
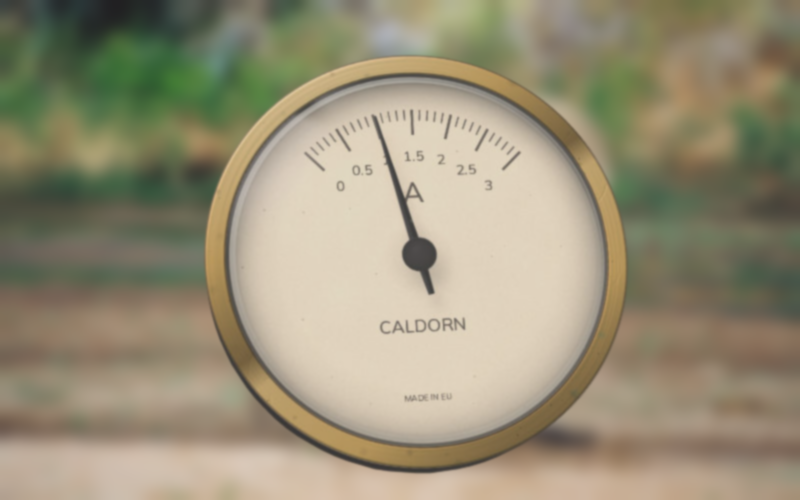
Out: value=1 unit=A
